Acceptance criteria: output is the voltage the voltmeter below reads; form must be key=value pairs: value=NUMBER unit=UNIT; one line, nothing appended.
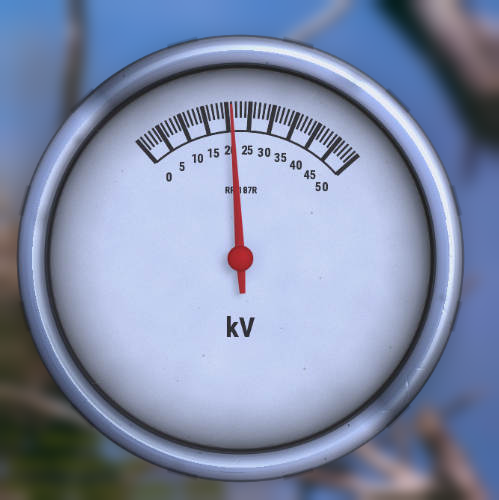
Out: value=21 unit=kV
